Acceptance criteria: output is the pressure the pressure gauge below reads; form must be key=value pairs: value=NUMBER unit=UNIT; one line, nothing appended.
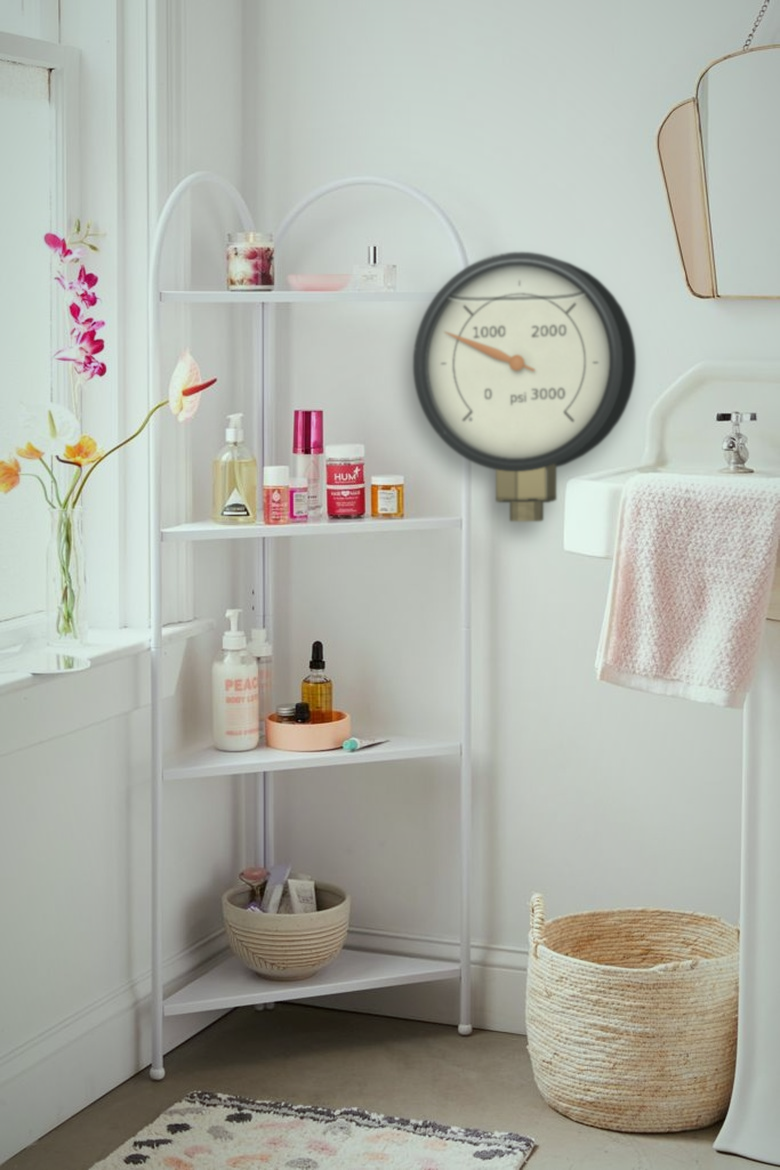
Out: value=750 unit=psi
